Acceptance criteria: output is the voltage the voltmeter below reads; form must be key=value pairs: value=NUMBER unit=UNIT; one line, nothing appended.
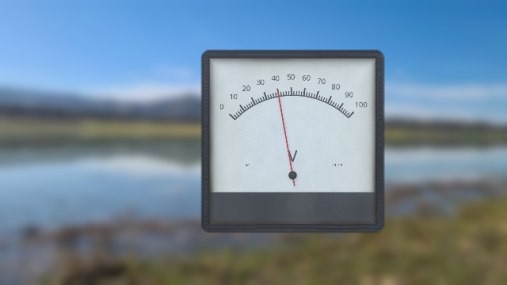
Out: value=40 unit=V
